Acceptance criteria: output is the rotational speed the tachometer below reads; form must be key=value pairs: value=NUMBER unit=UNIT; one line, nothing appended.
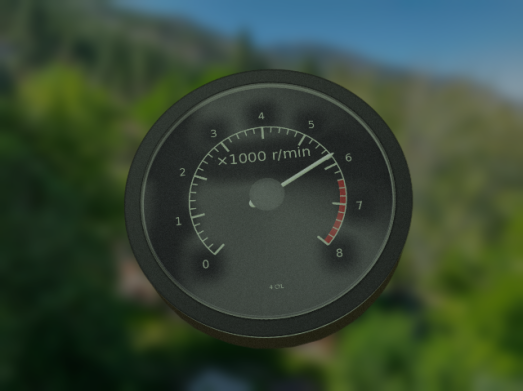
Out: value=5800 unit=rpm
